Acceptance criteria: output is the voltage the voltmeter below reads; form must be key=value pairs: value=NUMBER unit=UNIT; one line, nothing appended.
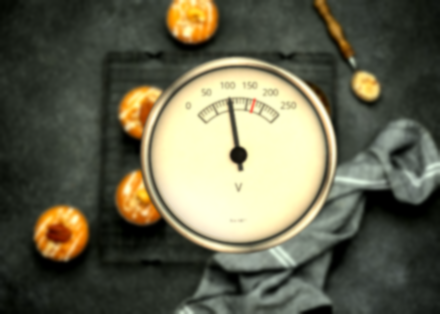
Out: value=100 unit=V
